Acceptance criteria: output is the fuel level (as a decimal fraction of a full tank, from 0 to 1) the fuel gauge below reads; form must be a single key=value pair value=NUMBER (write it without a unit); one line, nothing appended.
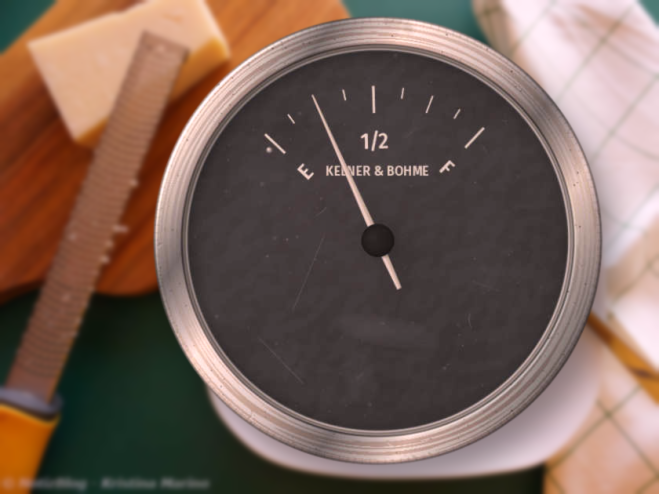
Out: value=0.25
